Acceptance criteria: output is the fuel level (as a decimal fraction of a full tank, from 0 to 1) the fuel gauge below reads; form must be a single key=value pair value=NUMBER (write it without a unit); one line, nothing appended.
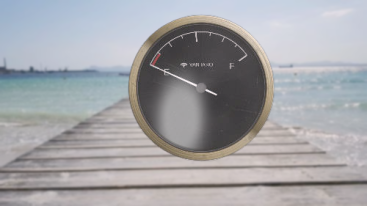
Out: value=0
